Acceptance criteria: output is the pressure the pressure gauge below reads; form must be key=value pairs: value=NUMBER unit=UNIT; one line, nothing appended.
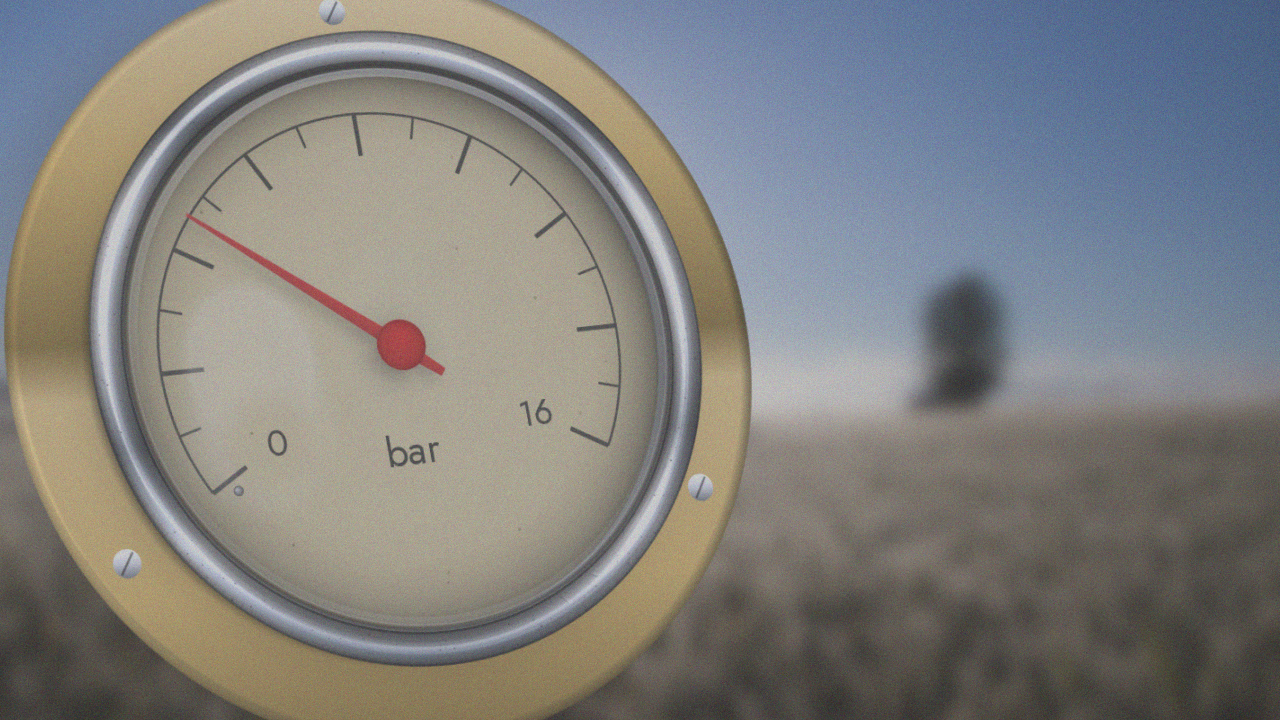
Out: value=4.5 unit=bar
